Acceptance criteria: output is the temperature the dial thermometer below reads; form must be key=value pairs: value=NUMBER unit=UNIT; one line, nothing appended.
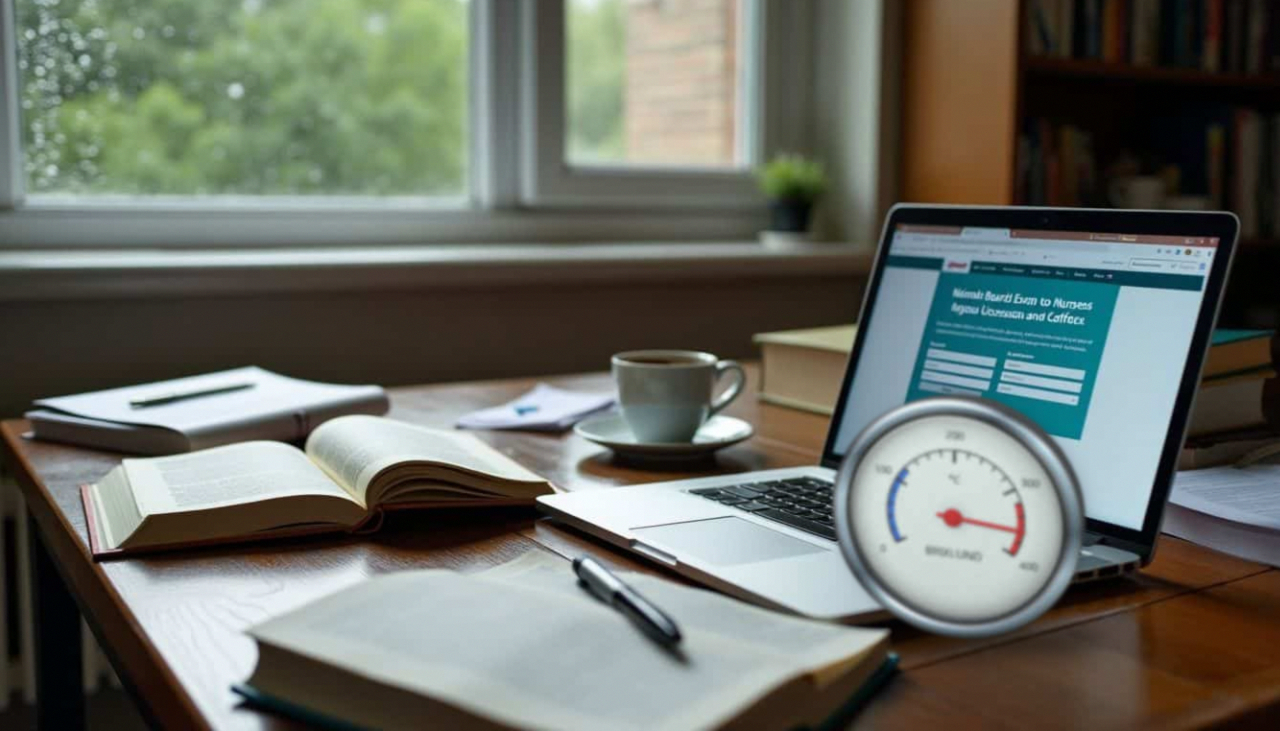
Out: value=360 unit=°C
